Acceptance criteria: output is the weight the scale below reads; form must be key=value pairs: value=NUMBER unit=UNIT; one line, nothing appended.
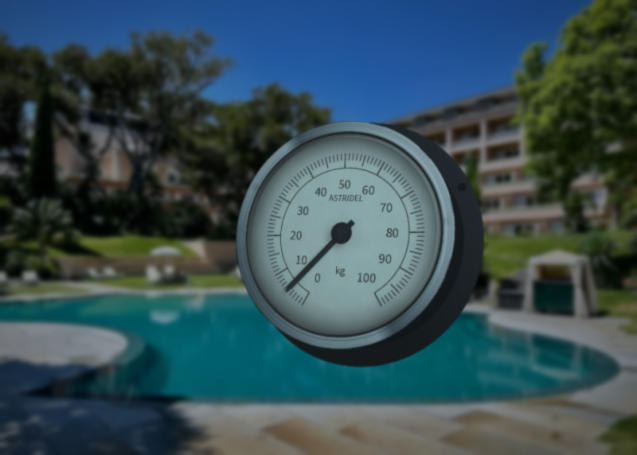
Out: value=5 unit=kg
